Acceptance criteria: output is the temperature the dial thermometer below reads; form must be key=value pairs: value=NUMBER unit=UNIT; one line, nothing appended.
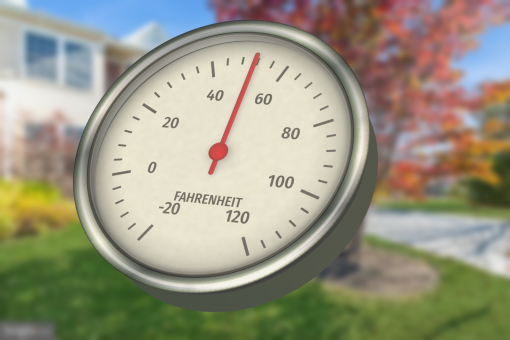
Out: value=52 unit=°F
